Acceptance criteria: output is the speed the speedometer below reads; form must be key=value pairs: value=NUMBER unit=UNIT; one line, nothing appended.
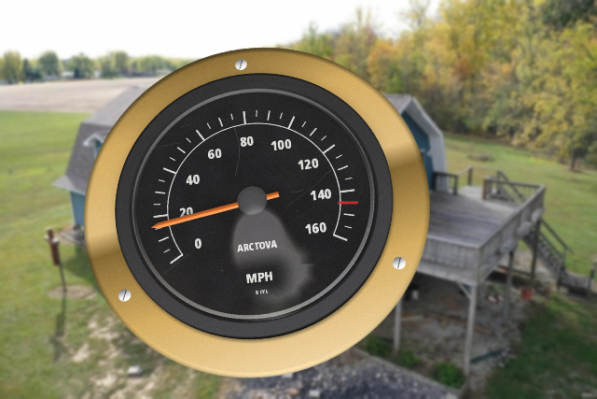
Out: value=15 unit=mph
